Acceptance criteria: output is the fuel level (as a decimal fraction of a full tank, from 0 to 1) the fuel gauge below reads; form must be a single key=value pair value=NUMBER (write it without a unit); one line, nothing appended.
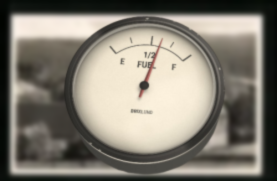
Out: value=0.625
